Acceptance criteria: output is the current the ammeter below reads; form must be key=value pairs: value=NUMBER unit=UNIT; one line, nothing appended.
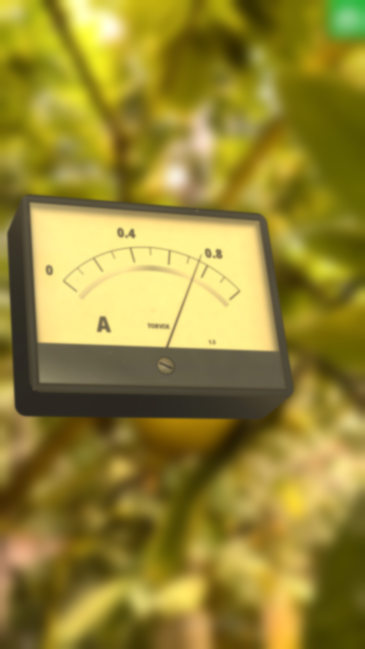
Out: value=0.75 unit=A
